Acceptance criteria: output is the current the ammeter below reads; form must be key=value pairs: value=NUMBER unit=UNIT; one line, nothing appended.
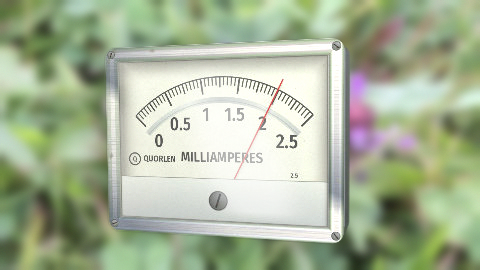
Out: value=2 unit=mA
